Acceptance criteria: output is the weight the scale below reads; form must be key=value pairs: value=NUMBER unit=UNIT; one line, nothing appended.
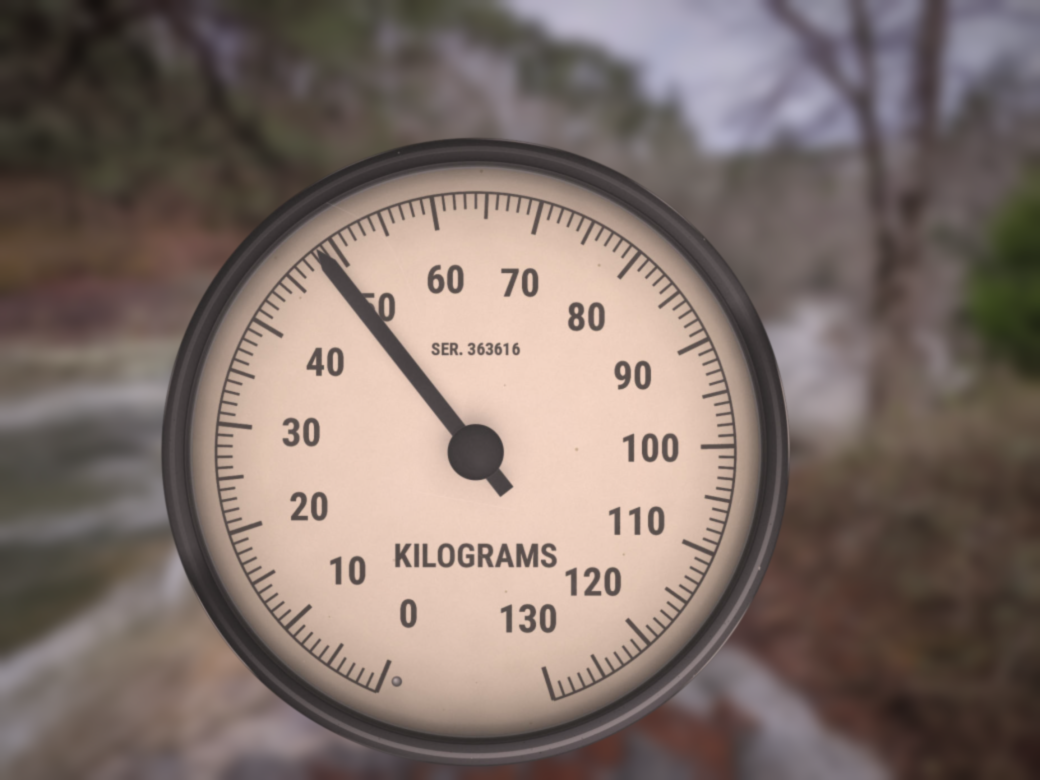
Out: value=48.5 unit=kg
